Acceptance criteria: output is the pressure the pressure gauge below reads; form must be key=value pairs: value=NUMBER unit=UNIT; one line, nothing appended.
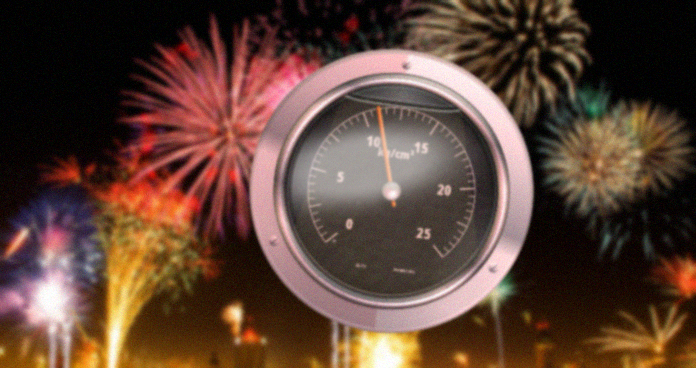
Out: value=11 unit=kg/cm²
